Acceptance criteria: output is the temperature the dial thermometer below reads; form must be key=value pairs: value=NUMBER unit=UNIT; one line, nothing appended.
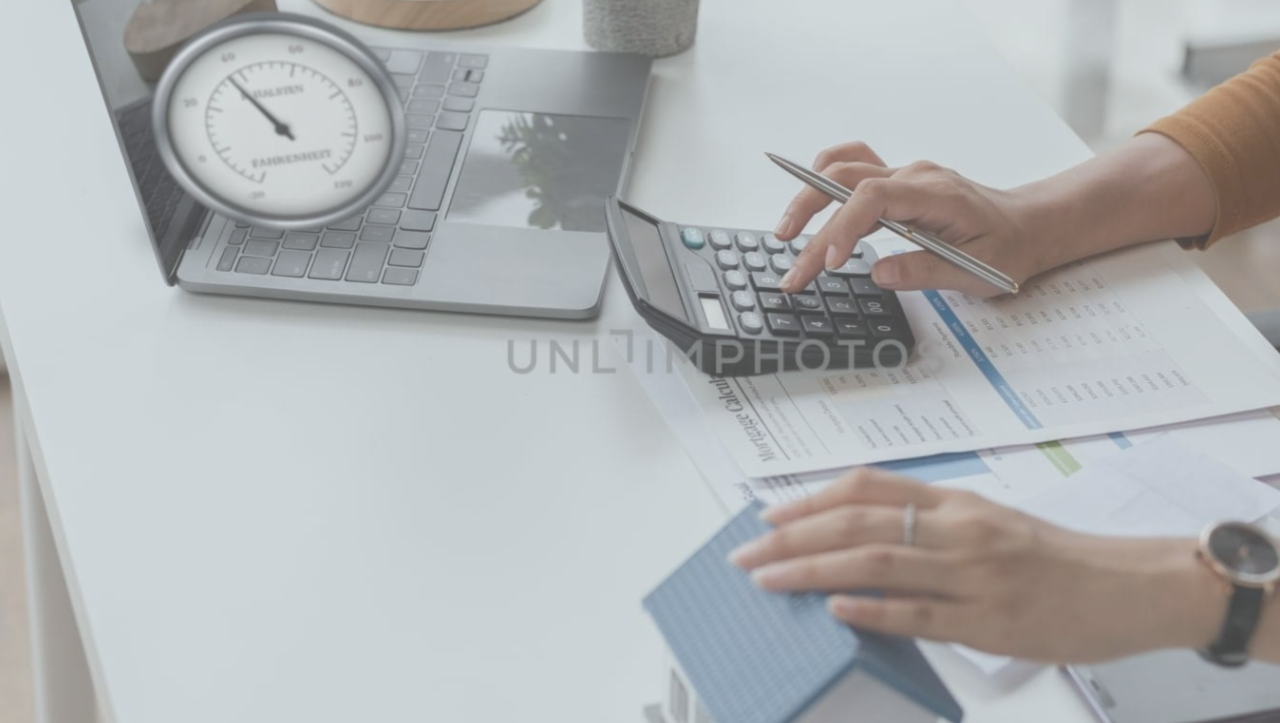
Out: value=36 unit=°F
